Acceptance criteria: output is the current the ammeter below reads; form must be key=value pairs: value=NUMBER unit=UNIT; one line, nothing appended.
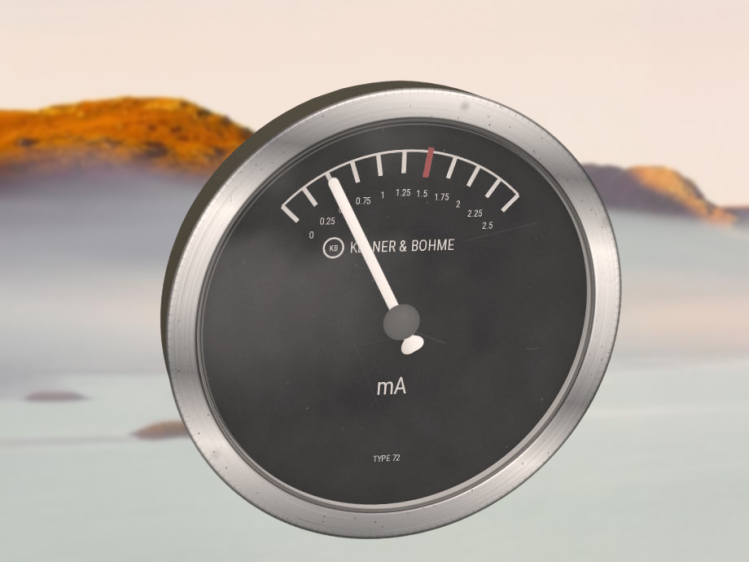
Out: value=0.5 unit=mA
